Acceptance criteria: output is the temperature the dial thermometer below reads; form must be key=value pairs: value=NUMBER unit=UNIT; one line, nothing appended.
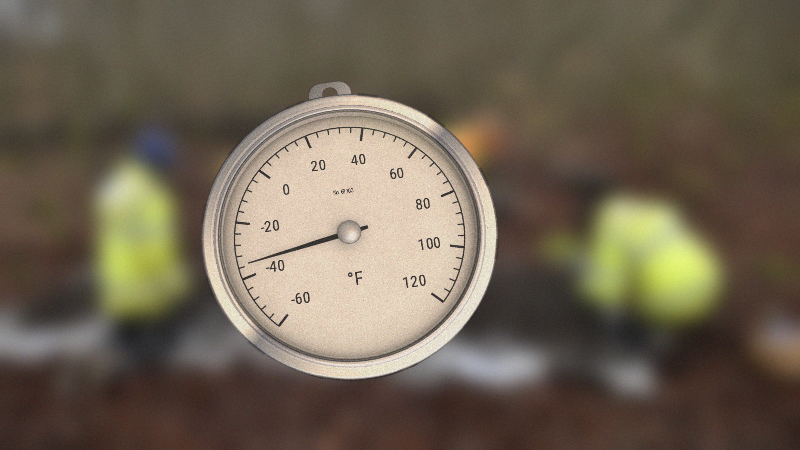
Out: value=-36 unit=°F
